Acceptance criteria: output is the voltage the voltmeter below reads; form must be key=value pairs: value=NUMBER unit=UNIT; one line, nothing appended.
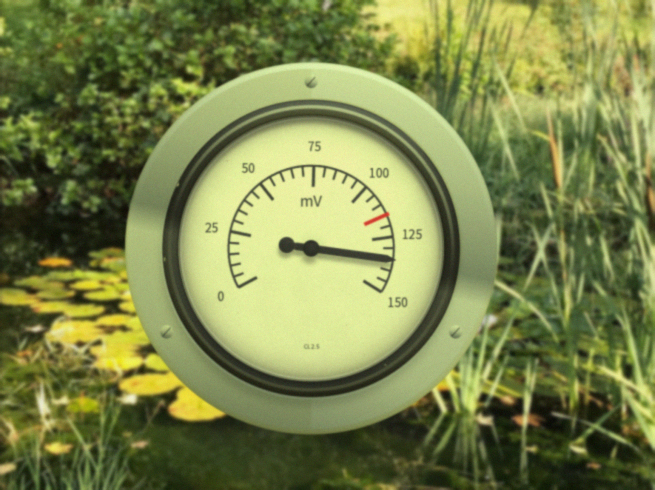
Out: value=135 unit=mV
